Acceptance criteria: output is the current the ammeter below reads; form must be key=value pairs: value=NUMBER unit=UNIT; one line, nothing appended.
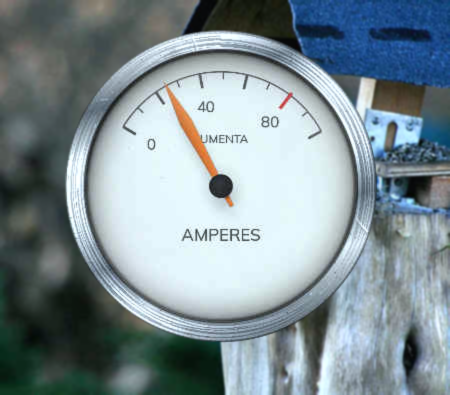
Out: value=25 unit=A
